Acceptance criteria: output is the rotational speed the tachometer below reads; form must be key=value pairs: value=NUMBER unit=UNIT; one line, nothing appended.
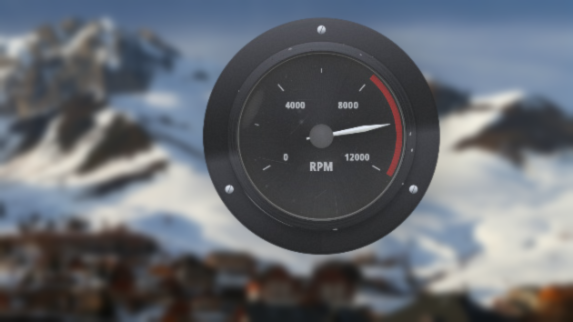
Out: value=10000 unit=rpm
